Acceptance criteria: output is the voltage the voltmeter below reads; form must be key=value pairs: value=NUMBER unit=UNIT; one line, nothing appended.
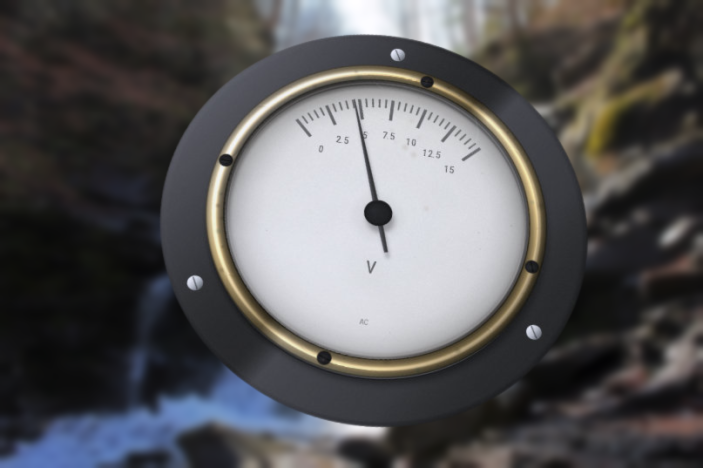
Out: value=4.5 unit=V
